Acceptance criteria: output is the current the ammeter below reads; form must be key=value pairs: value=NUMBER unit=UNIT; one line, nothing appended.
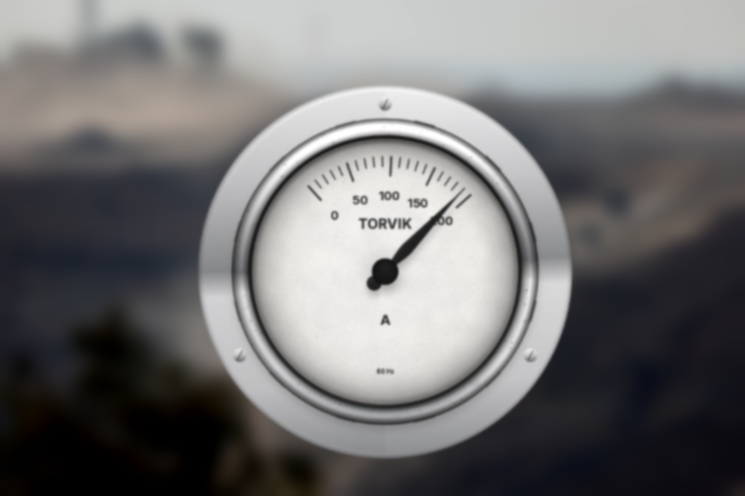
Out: value=190 unit=A
